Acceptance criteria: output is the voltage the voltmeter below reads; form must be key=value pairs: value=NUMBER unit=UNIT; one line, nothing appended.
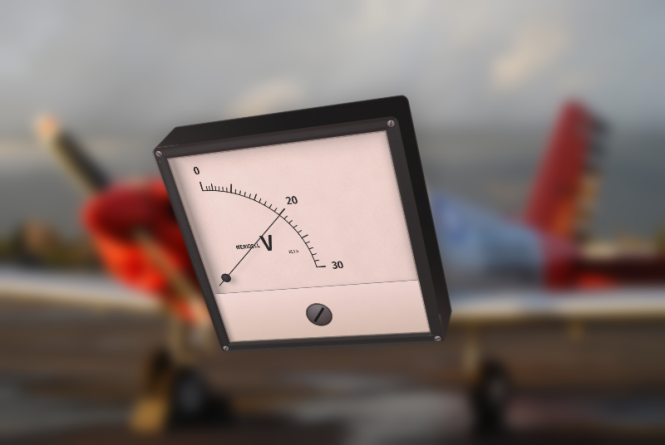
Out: value=20 unit=V
